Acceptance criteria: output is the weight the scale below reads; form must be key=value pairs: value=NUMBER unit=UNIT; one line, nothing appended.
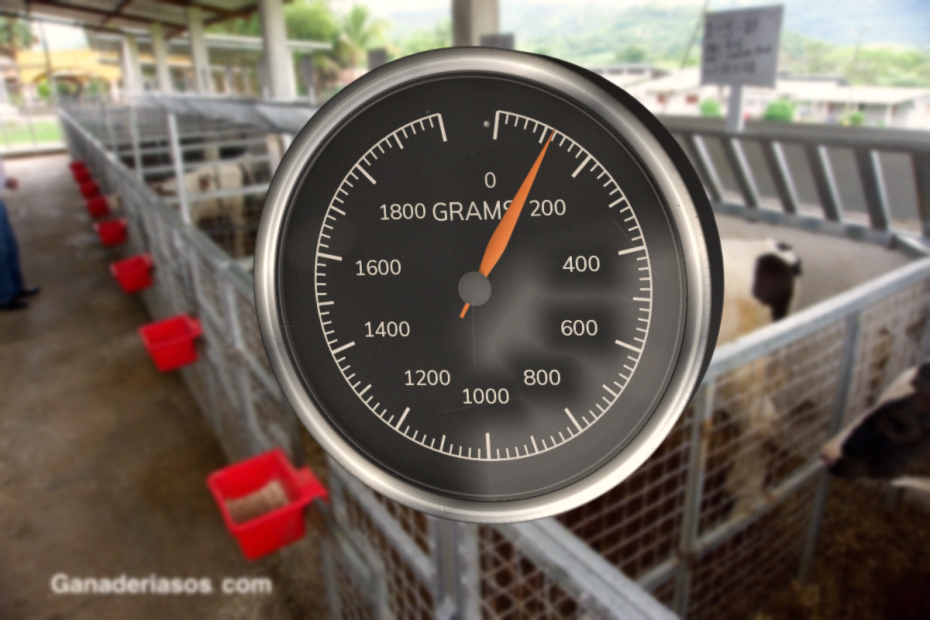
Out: value=120 unit=g
